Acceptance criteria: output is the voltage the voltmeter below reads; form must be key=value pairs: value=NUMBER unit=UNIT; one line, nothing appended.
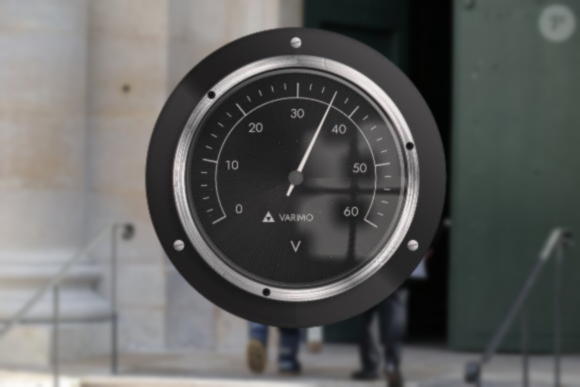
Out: value=36 unit=V
